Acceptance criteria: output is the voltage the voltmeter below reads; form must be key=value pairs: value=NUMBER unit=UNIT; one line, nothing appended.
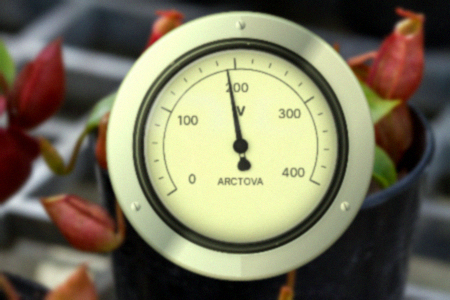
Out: value=190 unit=V
